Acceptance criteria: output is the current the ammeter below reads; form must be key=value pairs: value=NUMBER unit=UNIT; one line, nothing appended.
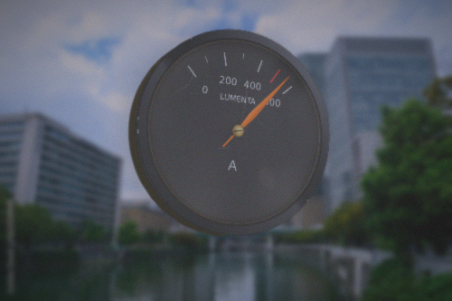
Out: value=550 unit=A
